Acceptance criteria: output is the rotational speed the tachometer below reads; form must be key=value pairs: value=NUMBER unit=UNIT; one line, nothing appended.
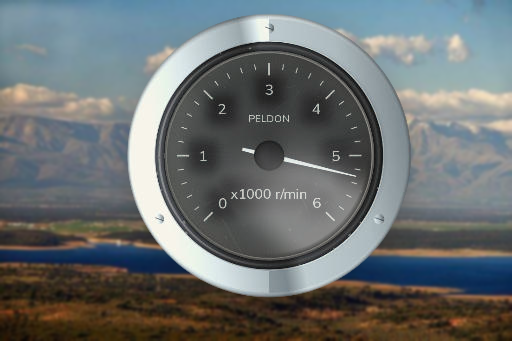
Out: value=5300 unit=rpm
